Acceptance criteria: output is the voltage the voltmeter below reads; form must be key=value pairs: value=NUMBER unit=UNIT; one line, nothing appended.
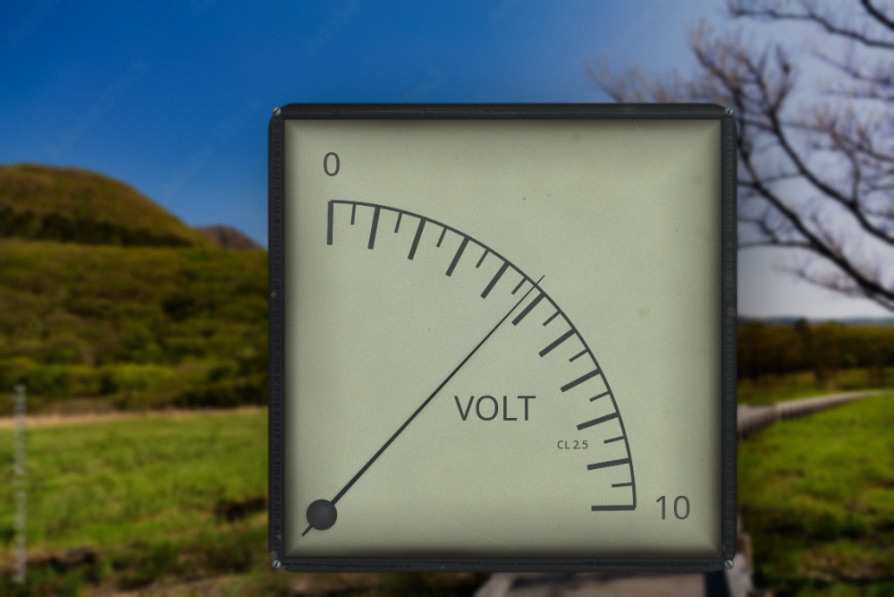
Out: value=4.75 unit=V
